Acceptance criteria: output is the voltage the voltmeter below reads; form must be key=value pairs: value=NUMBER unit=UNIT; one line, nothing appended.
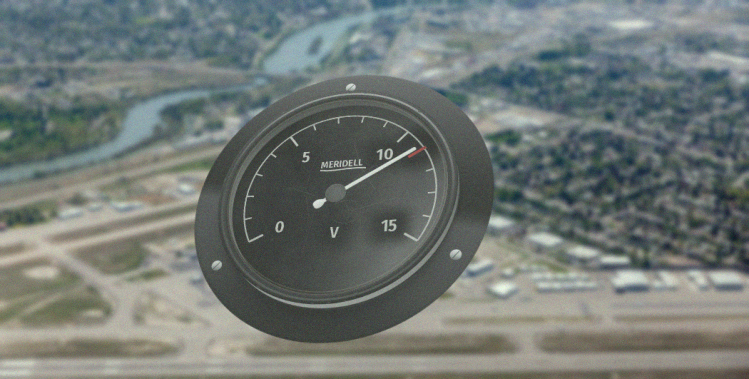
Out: value=11 unit=V
